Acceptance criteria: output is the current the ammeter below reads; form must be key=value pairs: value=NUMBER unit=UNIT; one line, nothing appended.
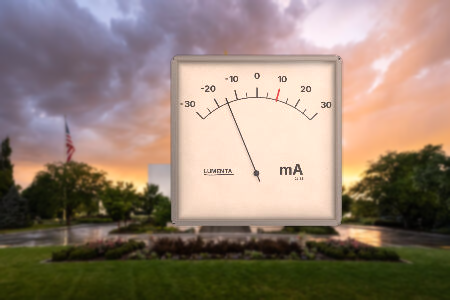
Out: value=-15 unit=mA
